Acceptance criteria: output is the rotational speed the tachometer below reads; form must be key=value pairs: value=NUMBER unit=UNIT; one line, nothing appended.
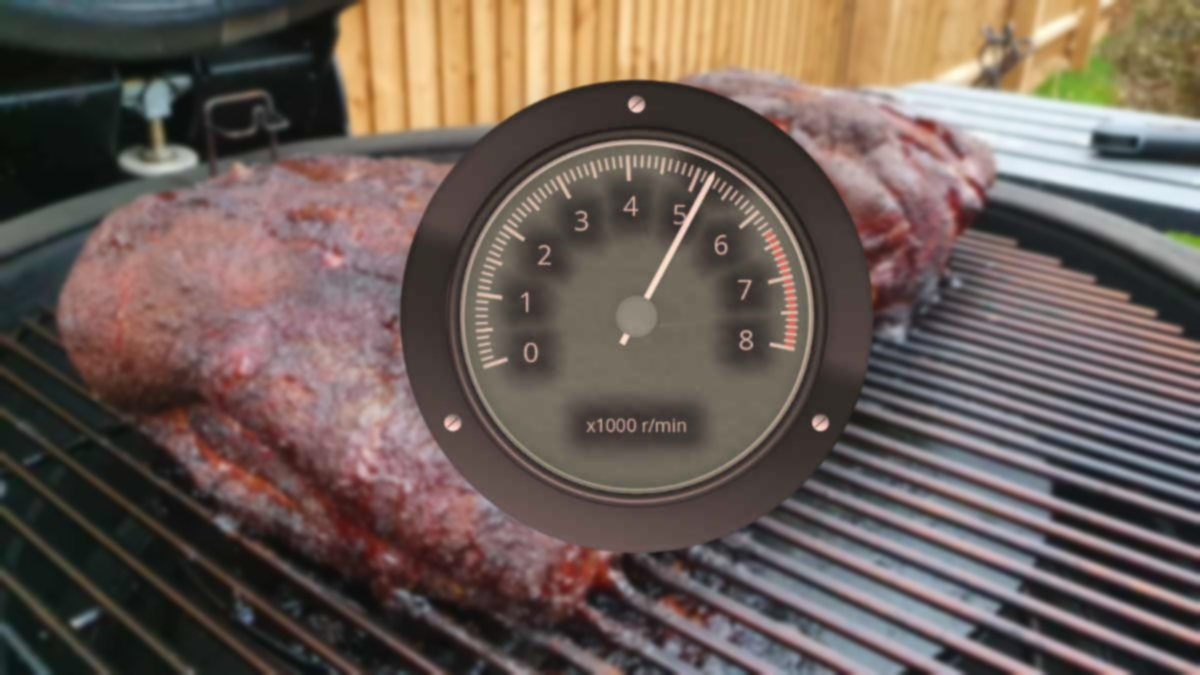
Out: value=5200 unit=rpm
